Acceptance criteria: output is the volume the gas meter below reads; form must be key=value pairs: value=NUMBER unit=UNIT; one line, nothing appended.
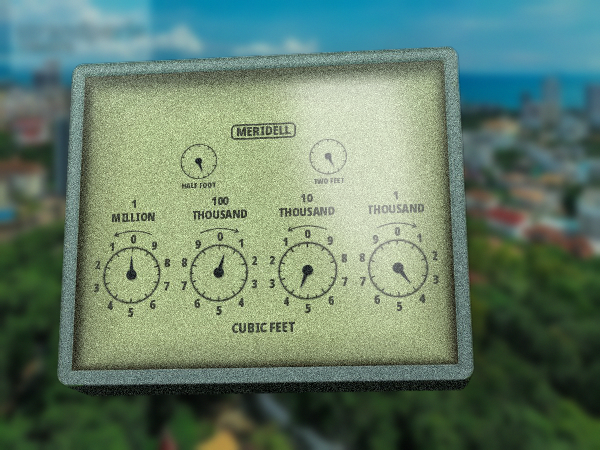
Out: value=4400 unit=ft³
